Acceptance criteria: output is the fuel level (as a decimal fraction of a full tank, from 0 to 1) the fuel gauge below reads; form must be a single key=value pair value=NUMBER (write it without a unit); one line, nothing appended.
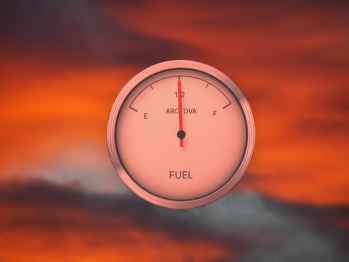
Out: value=0.5
